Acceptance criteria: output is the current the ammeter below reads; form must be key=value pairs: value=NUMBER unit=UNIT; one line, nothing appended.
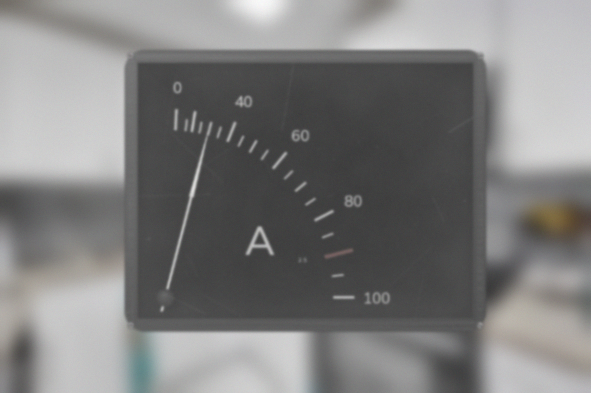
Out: value=30 unit=A
